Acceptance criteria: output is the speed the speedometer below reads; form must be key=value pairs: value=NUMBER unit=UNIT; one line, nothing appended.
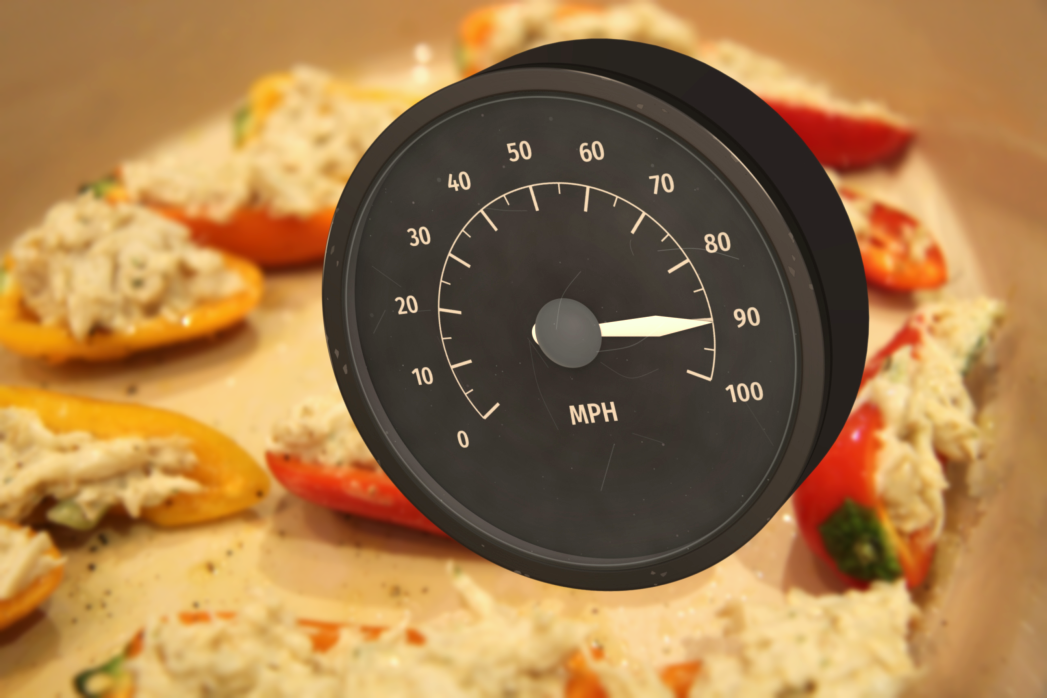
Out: value=90 unit=mph
